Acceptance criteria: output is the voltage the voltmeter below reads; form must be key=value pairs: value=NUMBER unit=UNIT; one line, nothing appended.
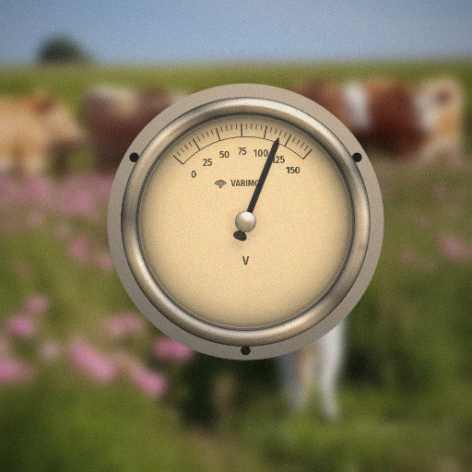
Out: value=115 unit=V
